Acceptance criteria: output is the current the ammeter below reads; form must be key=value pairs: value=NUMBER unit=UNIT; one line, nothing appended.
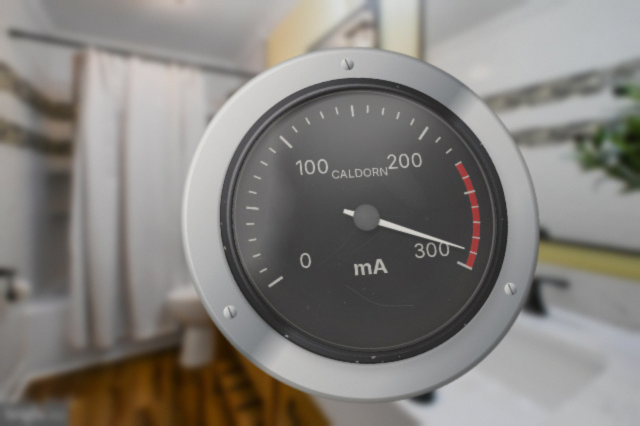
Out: value=290 unit=mA
